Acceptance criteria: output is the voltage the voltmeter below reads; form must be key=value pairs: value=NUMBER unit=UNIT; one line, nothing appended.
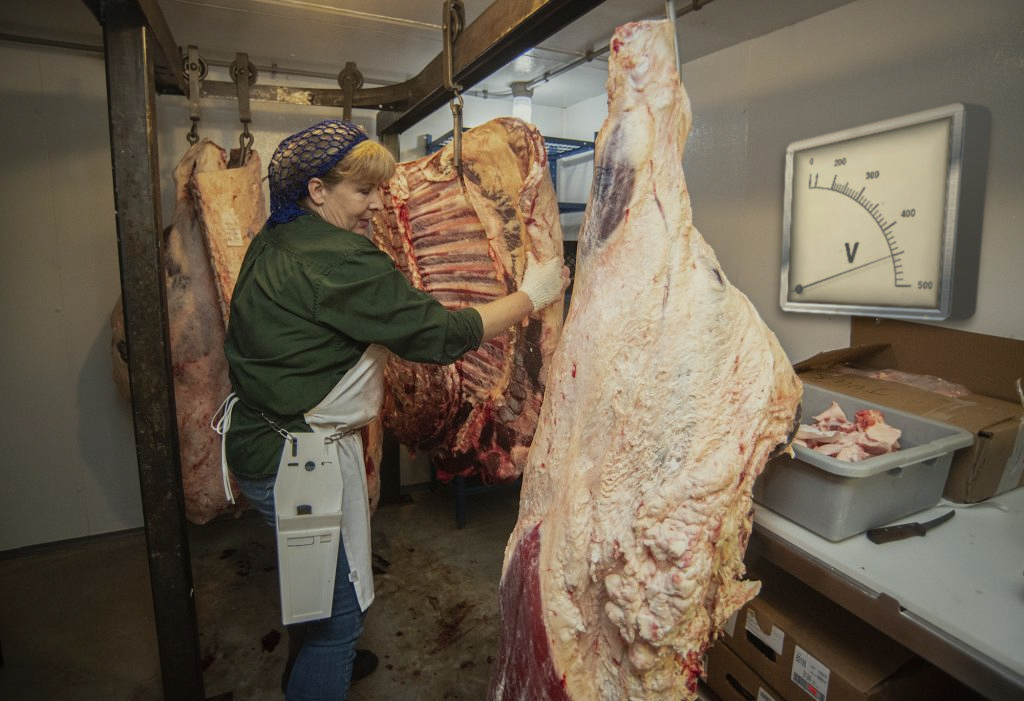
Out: value=450 unit=V
